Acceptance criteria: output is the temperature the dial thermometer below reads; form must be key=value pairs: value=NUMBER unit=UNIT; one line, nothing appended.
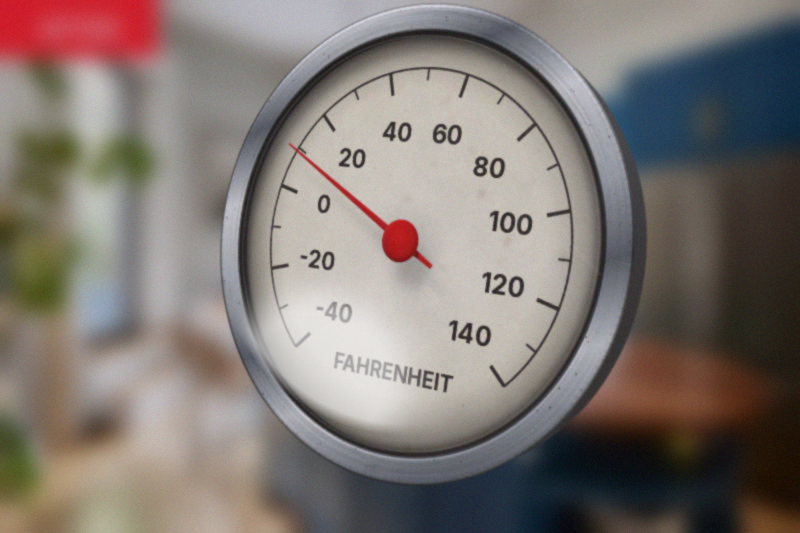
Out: value=10 unit=°F
